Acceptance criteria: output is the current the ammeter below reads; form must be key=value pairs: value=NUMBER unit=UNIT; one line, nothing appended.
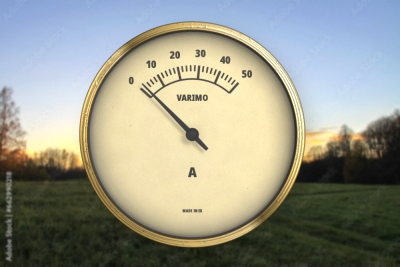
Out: value=2 unit=A
